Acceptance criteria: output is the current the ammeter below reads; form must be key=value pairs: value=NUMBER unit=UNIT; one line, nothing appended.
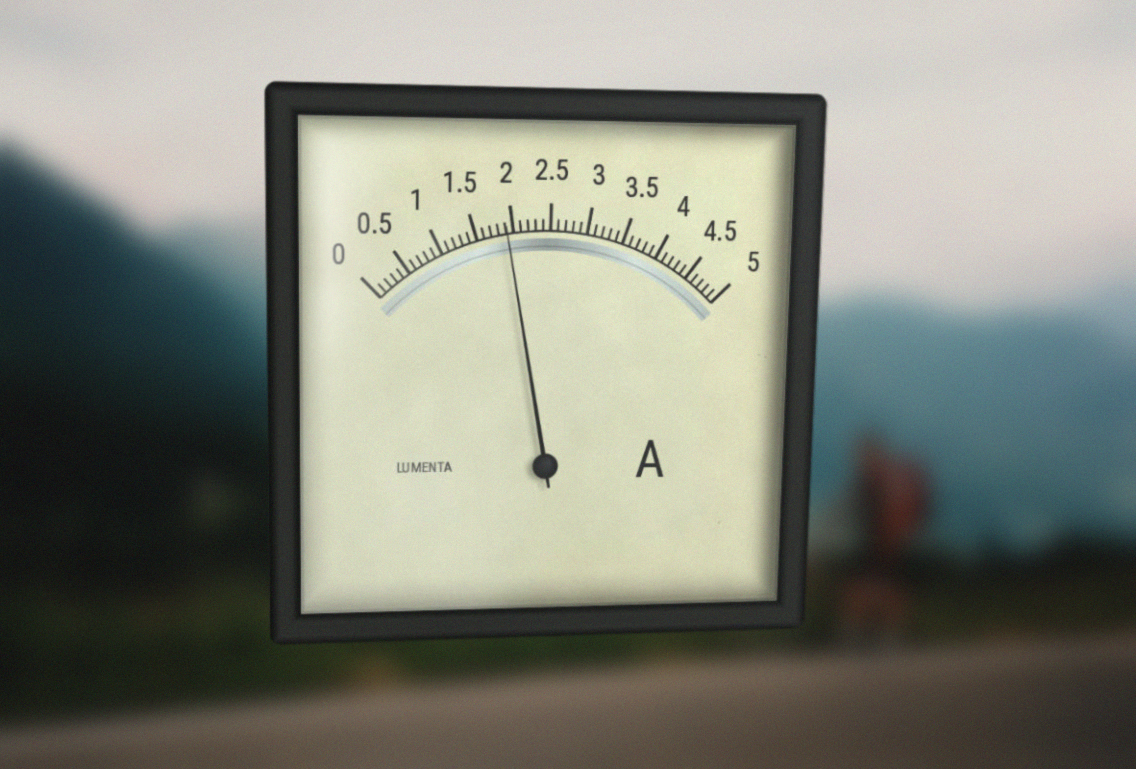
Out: value=1.9 unit=A
